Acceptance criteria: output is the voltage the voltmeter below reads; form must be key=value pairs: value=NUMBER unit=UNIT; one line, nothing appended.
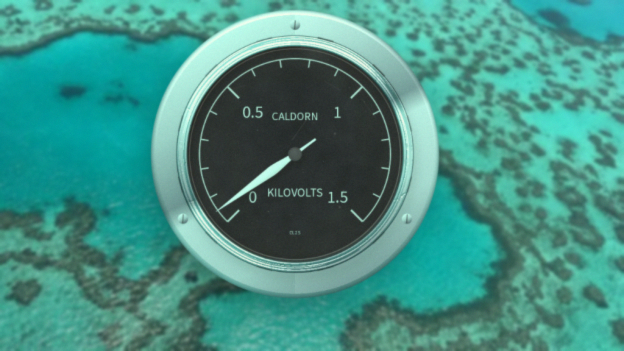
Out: value=0.05 unit=kV
